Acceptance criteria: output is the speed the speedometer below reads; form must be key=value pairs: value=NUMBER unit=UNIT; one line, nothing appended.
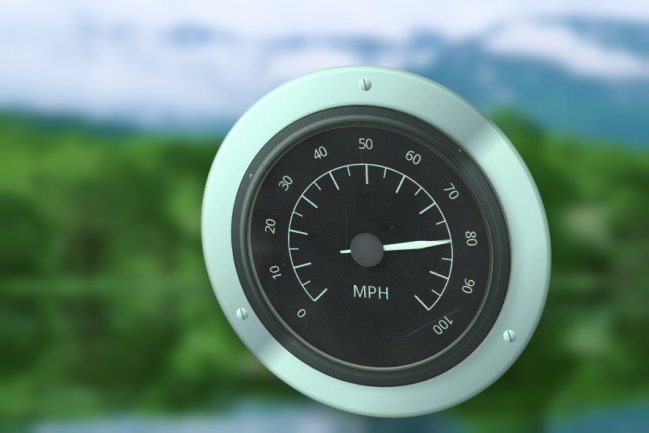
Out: value=80 unit=mph
